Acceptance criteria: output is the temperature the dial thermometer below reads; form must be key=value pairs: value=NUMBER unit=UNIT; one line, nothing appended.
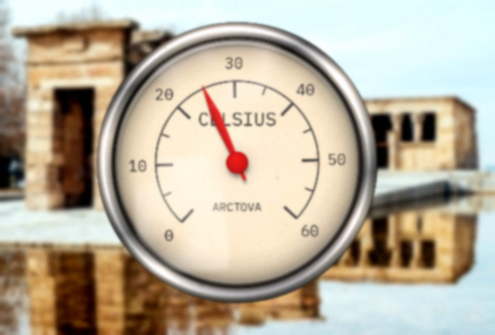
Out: value=25 unit=°C
